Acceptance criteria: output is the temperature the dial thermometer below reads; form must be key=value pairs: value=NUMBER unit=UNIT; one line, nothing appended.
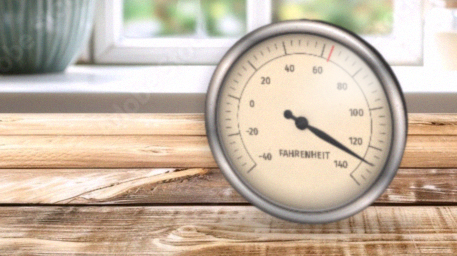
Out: value=128 unit=°F
